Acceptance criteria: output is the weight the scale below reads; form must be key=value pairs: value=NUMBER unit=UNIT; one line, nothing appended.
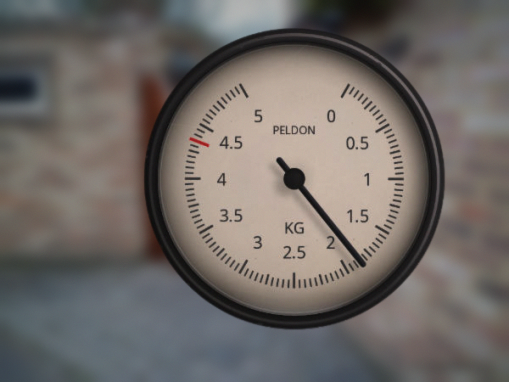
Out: value=1.85 unit=kg
